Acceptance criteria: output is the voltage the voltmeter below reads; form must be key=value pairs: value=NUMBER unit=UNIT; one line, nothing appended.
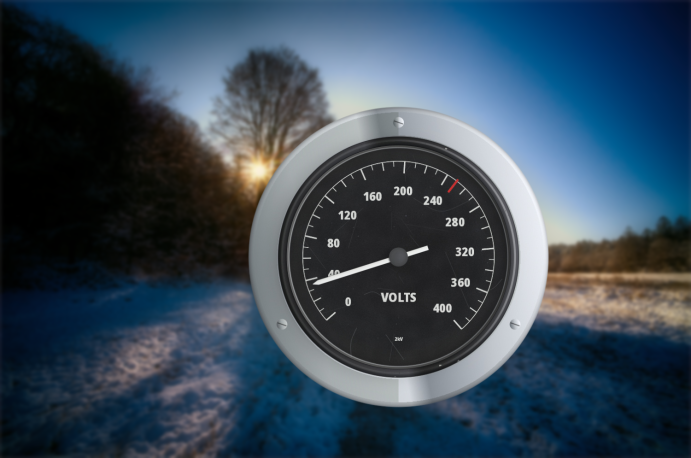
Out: value=35 unit=V
